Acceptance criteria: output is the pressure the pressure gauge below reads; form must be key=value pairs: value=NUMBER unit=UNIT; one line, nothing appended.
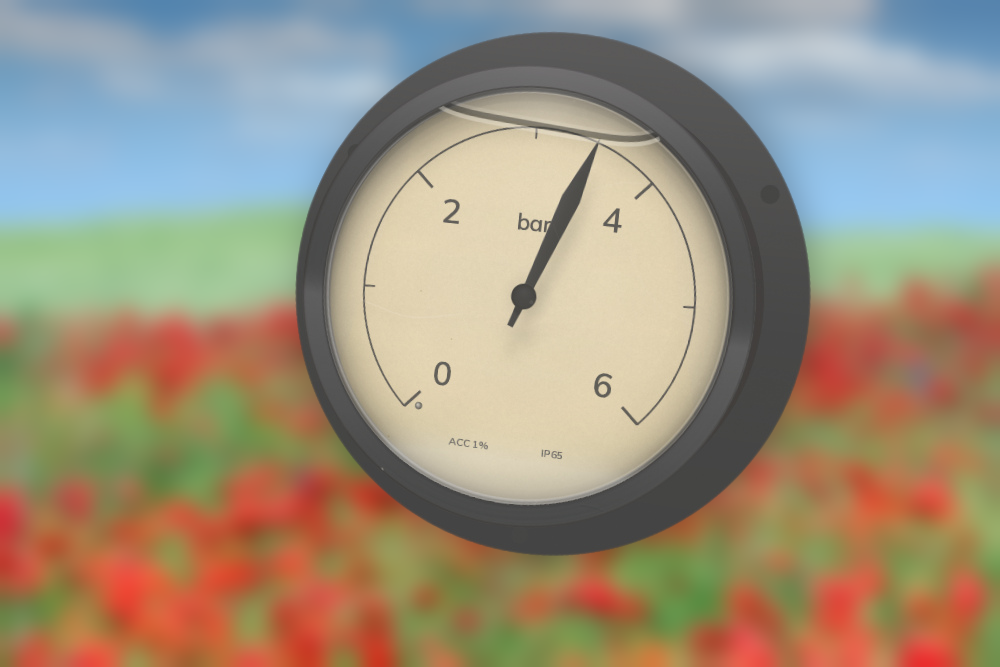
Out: value=3.5 unit=bar
